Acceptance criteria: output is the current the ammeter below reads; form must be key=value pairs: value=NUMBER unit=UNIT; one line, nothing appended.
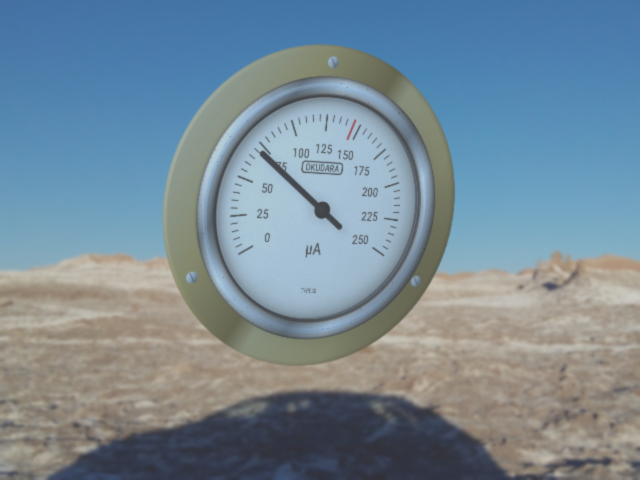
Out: value=70 unit=µA
